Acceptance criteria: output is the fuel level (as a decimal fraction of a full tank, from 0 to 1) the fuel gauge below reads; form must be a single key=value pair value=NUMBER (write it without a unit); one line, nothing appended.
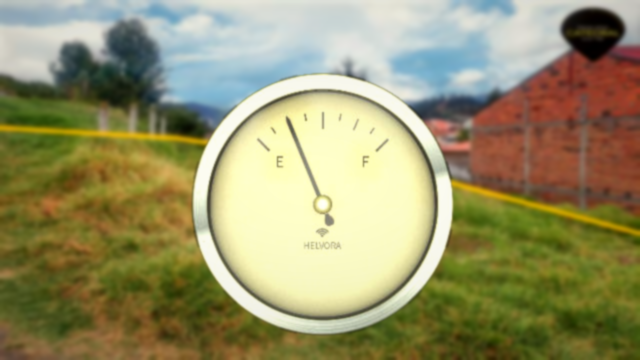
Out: value=0.25
